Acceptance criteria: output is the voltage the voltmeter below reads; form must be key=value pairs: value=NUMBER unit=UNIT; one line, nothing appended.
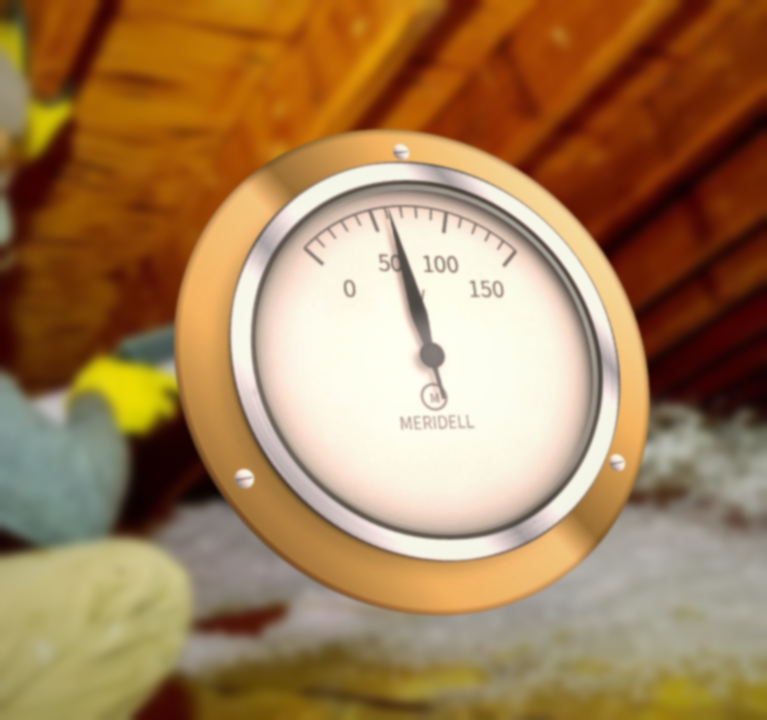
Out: value=60 unit=V
